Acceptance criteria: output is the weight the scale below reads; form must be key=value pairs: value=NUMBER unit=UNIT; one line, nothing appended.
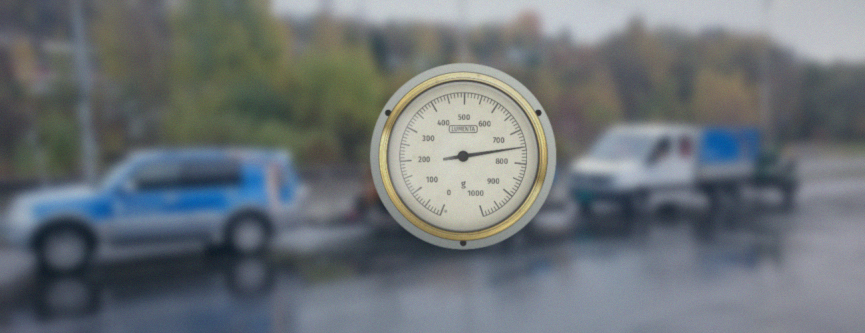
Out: value=750 unit=g
